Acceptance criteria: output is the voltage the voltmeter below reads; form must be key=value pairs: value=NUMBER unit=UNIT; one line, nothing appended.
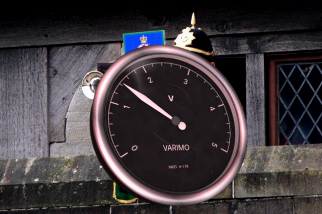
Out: value=1.4 unit=V
